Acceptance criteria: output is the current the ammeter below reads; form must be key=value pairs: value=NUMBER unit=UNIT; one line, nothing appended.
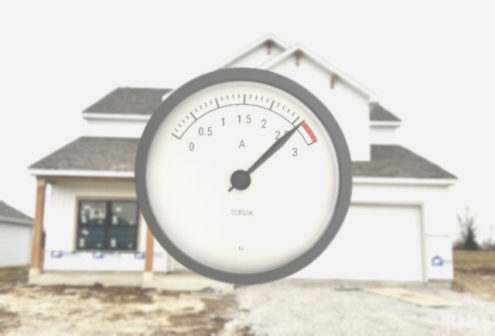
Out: value=2.6 unit=A
